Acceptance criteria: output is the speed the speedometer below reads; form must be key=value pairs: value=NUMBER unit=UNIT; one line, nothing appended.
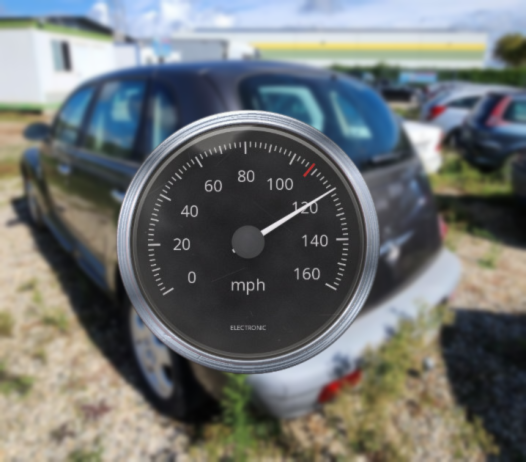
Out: value=120 unit=mph
